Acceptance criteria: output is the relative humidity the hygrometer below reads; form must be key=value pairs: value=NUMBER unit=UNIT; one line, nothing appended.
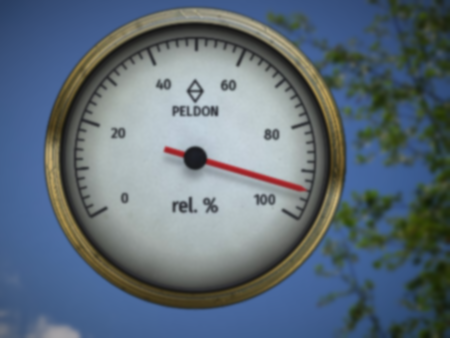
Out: value=94 unit=%
